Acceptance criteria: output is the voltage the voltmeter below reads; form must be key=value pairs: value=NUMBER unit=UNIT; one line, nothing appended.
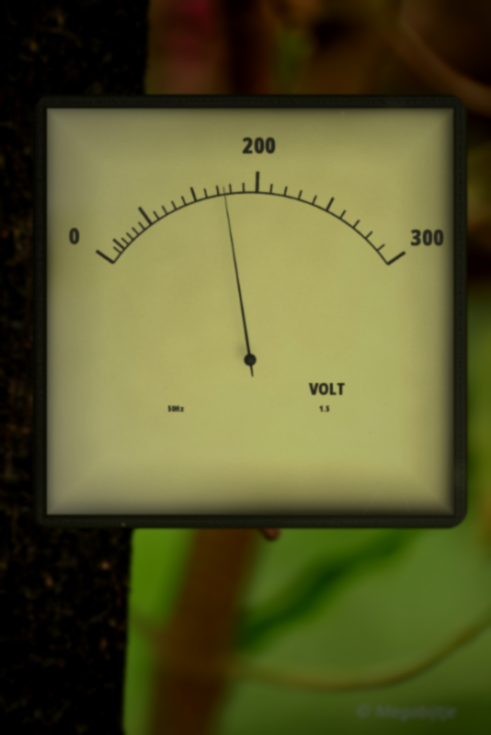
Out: value=175 unit=V
